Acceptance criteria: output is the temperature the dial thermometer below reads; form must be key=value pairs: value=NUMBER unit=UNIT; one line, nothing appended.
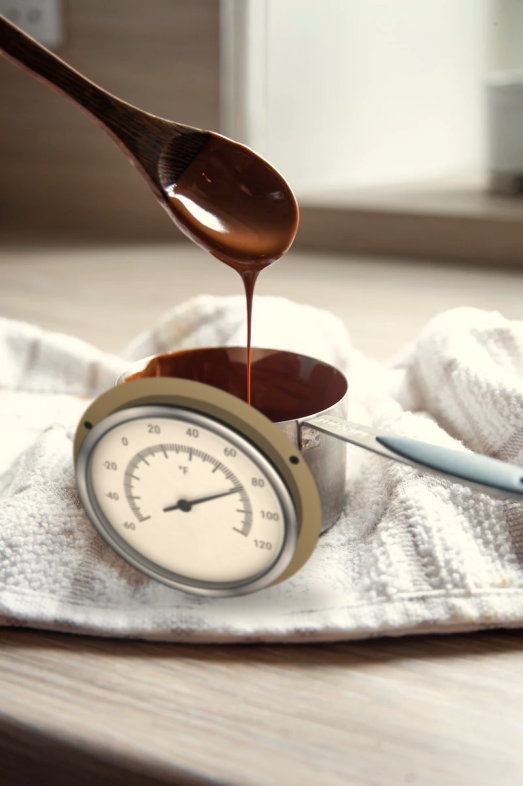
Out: value=80 unit=°F
